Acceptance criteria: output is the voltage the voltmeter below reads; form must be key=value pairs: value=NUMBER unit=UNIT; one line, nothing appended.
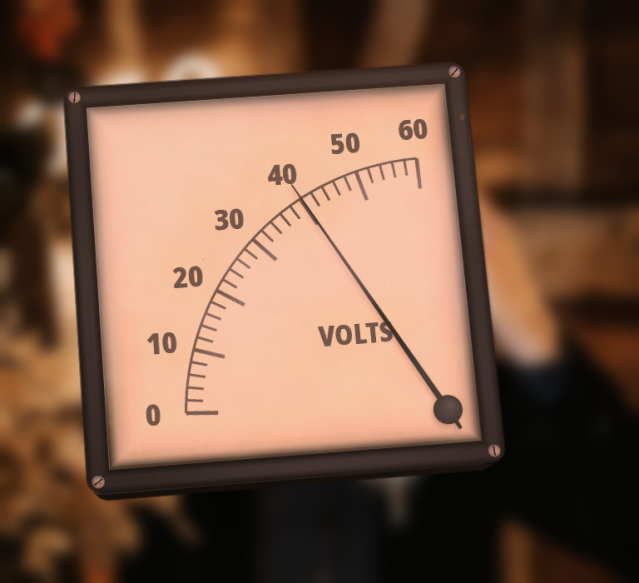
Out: value=40 unit=V
